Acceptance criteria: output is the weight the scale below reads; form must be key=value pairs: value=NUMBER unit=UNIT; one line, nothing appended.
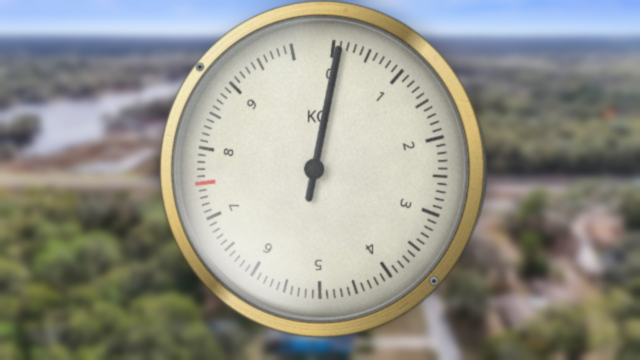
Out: value=0.1 unit=kg
